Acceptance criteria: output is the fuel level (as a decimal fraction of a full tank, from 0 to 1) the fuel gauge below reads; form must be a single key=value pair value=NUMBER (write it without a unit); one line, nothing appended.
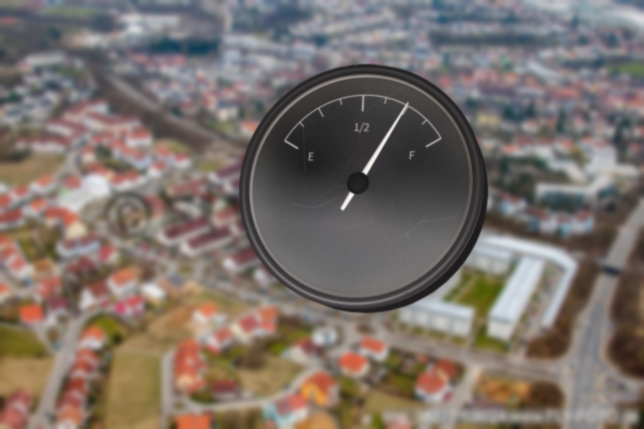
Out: value=0.75
